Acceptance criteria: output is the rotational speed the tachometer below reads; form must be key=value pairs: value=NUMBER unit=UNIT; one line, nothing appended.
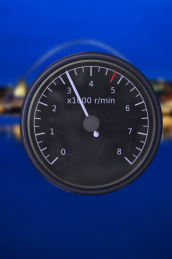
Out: value=3250 unit=rpm
